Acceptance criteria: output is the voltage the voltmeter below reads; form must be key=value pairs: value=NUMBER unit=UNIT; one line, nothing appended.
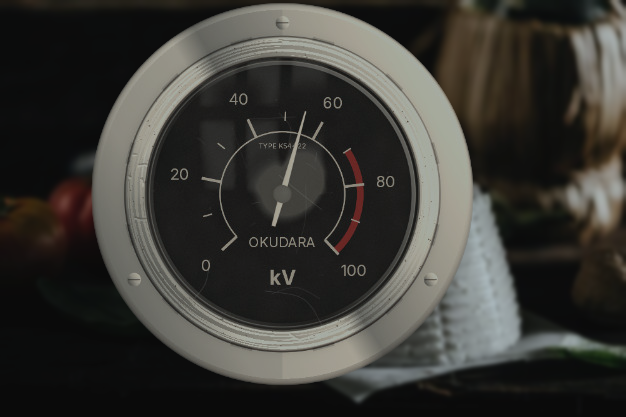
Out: value=55 unit=kV
